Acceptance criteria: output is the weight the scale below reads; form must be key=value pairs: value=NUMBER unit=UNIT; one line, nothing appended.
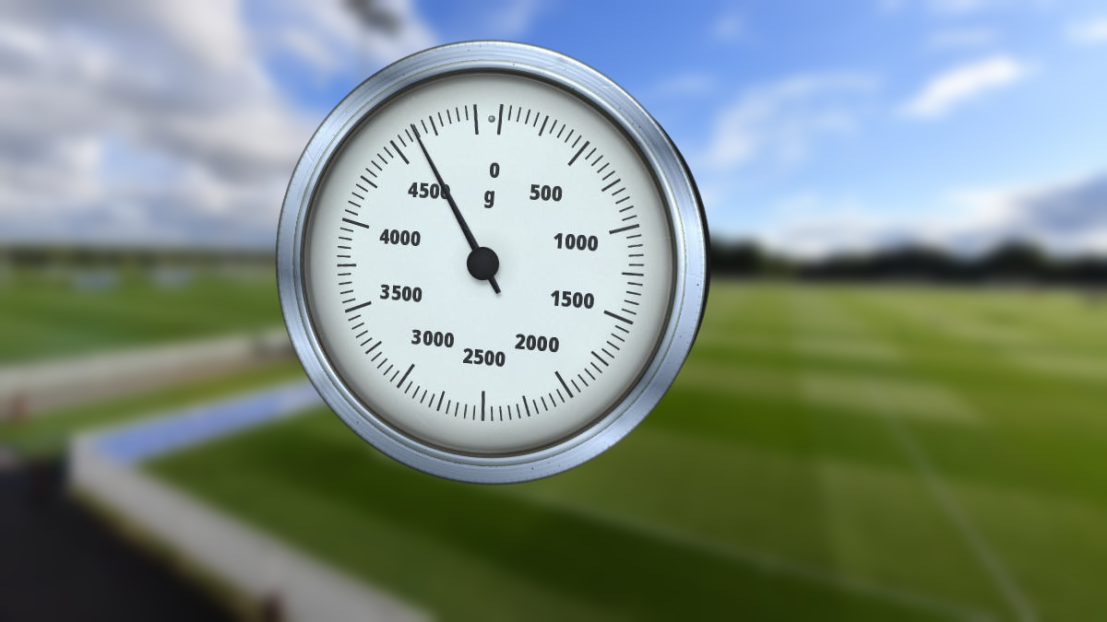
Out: value=4650 unit=g
